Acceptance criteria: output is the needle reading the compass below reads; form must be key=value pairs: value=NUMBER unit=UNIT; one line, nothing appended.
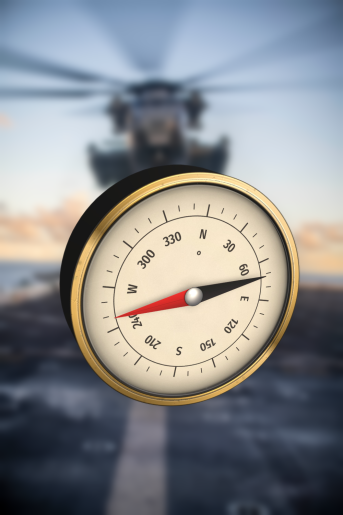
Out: value=250 unit=°
